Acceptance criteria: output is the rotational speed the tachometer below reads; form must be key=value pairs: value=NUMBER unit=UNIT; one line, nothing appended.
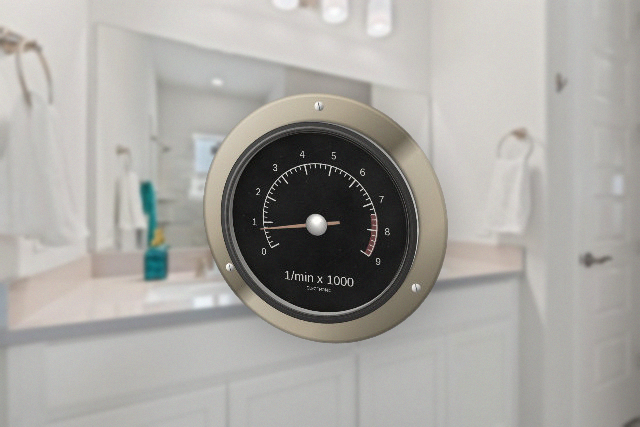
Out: value=800 unit=rpm
